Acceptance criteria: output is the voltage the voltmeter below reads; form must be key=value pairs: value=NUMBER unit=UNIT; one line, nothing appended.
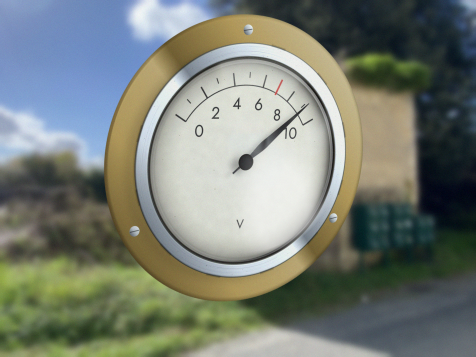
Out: value=9 unit=V
